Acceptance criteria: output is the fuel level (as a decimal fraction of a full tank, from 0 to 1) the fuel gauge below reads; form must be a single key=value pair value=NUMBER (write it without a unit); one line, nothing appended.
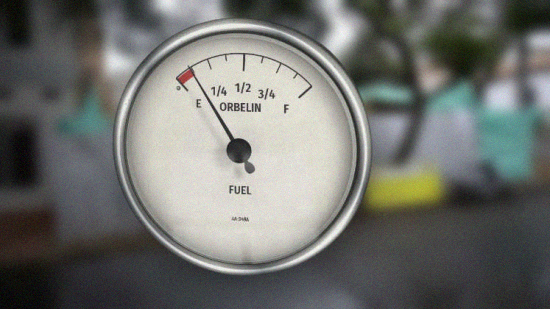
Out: value=0.125
